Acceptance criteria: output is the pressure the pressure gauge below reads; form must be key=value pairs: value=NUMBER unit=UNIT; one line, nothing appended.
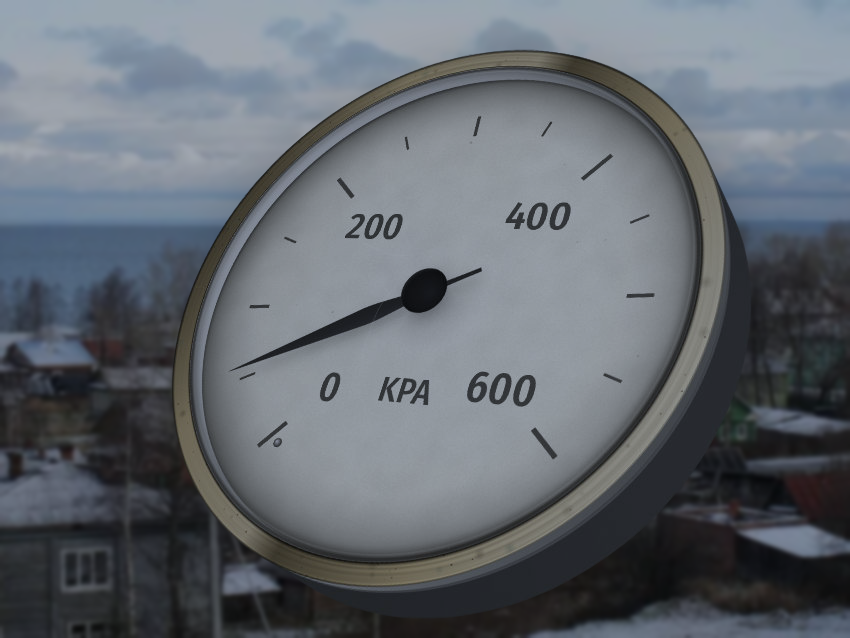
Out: value=50 unit=kPa
